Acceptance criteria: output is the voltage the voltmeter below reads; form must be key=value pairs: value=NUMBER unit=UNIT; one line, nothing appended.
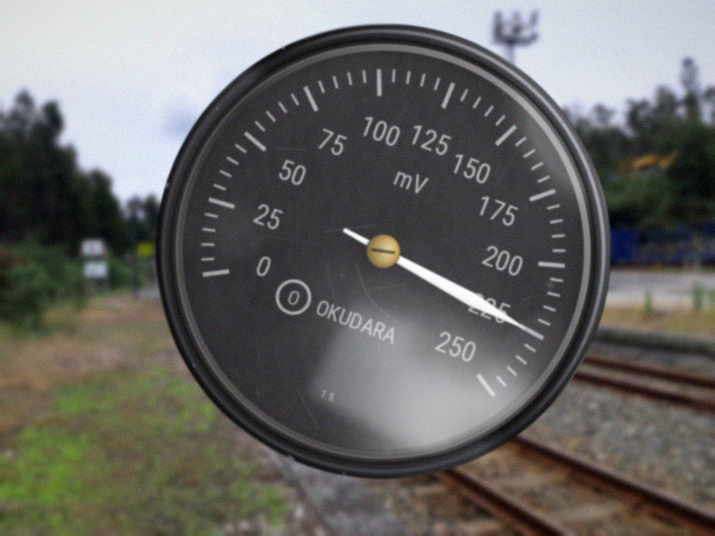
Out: value=225 unit=mV
